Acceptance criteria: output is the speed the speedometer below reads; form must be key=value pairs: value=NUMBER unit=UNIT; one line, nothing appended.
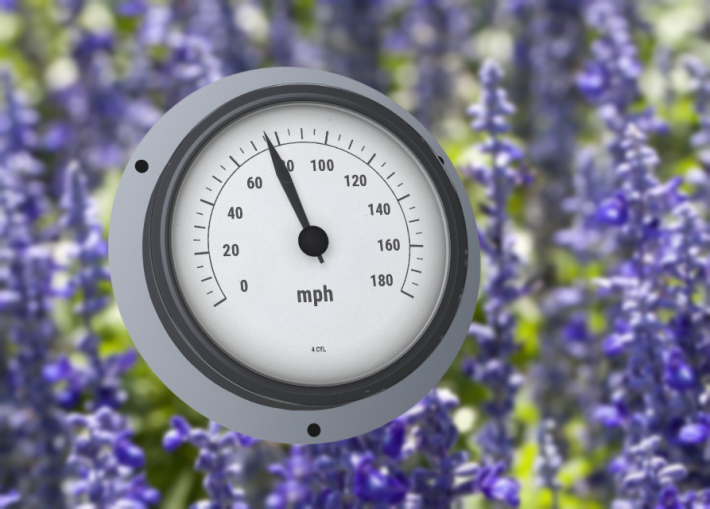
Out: value=75 unit=mph
